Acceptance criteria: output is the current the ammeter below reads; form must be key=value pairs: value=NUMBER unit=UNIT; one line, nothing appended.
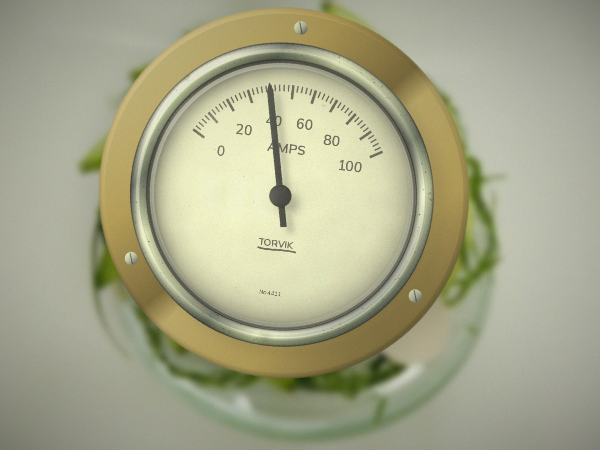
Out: value=40 unit=A
